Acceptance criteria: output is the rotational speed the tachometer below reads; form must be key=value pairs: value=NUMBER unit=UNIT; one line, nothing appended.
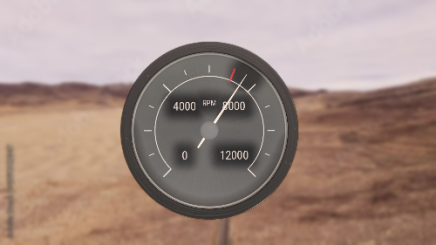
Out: value=7500 unit=rpm
